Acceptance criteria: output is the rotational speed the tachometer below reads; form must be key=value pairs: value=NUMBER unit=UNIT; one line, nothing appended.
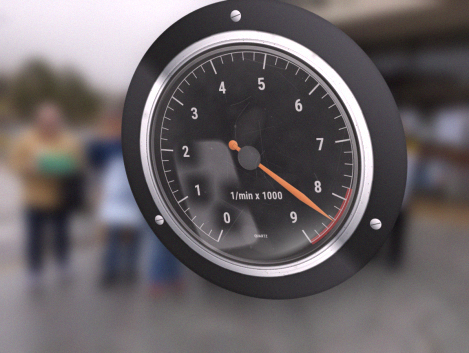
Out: value=8400 unit=rpm
